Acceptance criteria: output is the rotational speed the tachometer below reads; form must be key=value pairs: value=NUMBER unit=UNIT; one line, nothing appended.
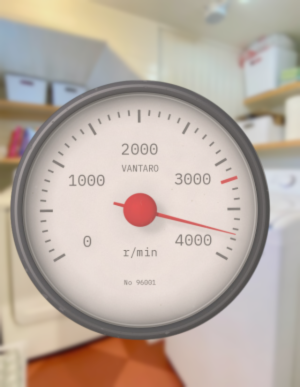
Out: value=3750 unit=rpm
